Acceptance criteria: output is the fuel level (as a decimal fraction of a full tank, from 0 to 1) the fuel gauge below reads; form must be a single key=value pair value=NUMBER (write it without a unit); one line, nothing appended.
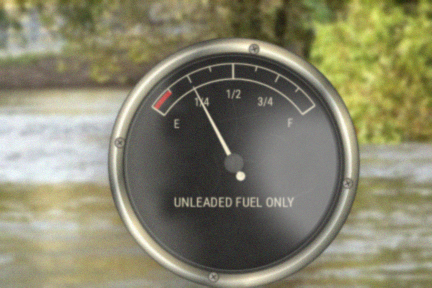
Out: value=0.25
